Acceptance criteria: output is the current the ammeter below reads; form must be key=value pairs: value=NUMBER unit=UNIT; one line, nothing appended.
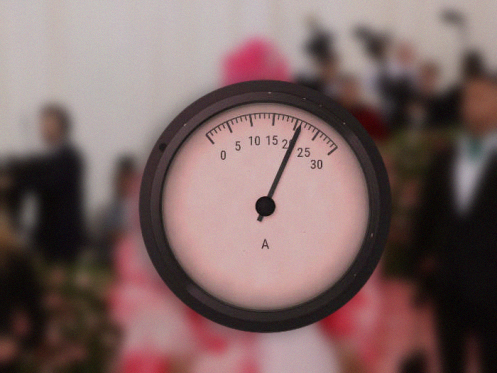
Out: value=21 unit=A
